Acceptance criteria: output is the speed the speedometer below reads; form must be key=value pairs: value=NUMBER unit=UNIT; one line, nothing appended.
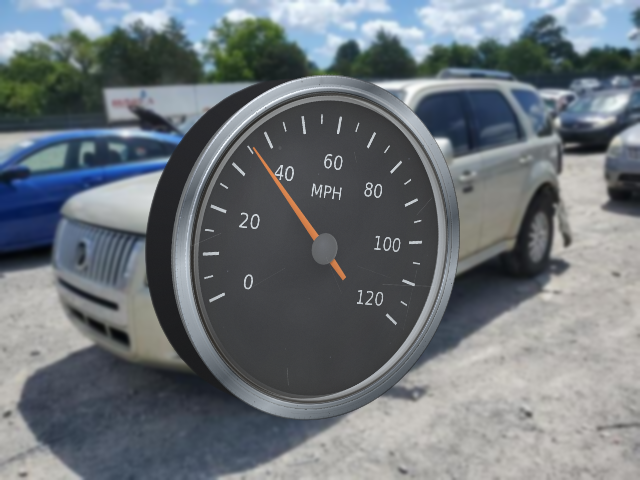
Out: value=35 unit=mph
